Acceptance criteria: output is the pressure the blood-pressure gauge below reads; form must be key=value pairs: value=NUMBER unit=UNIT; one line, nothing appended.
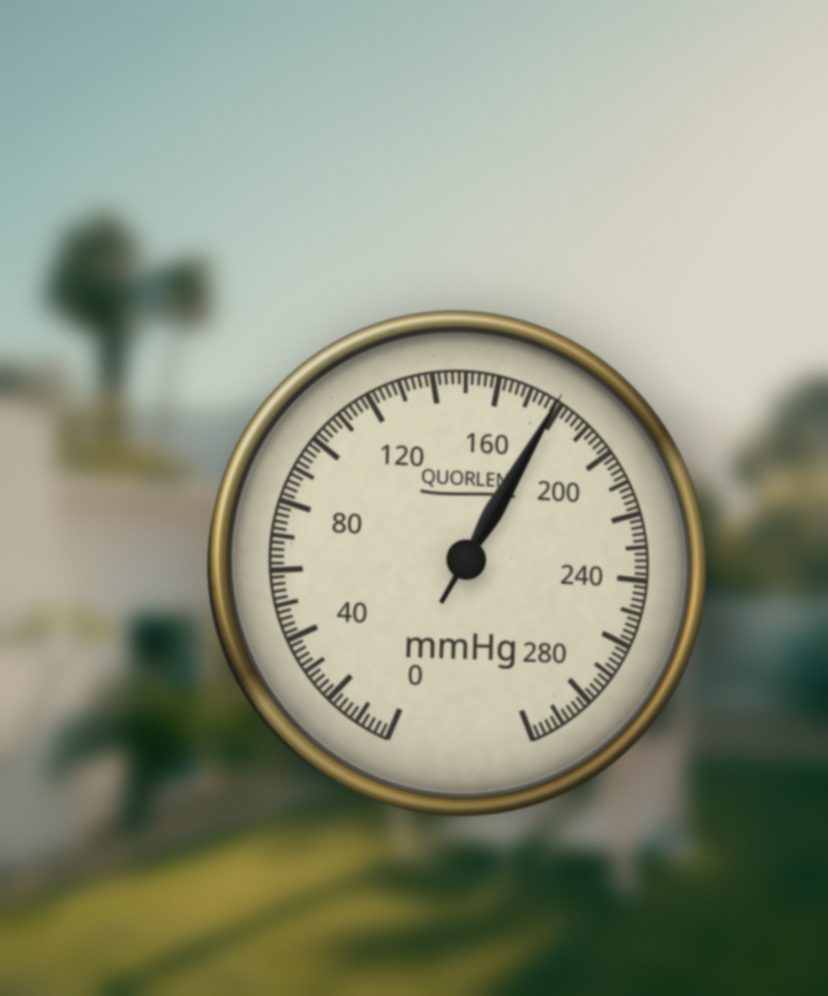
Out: value=178 unit=mmHg
